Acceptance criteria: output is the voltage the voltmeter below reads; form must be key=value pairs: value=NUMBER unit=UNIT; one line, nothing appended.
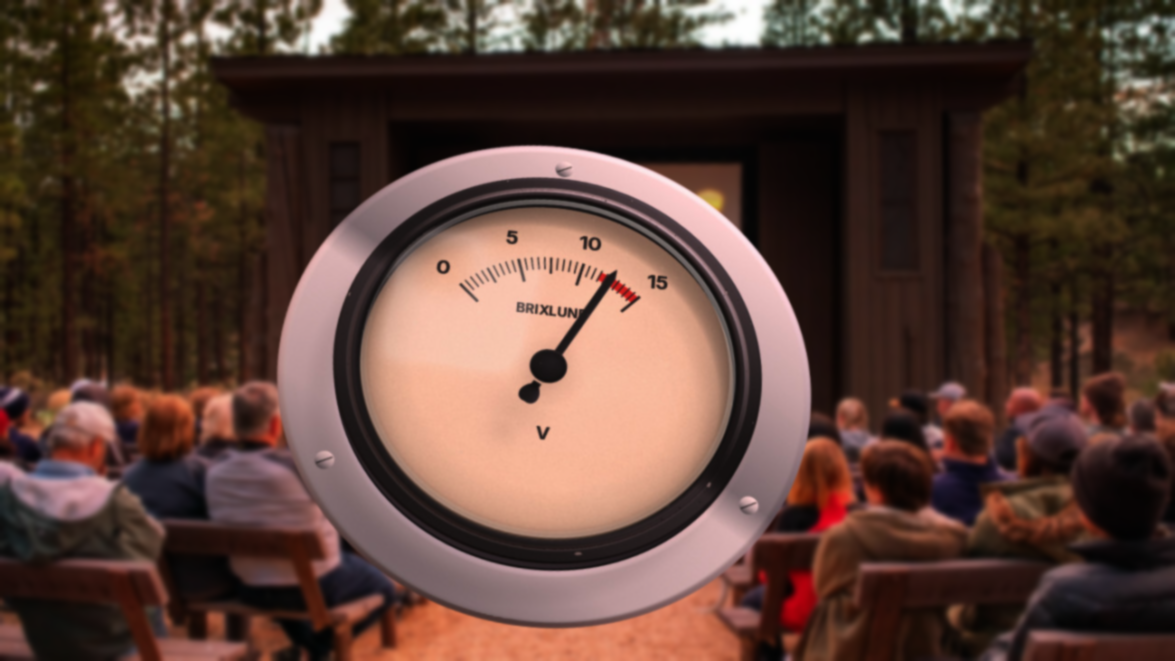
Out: value=12.5 unit=V
